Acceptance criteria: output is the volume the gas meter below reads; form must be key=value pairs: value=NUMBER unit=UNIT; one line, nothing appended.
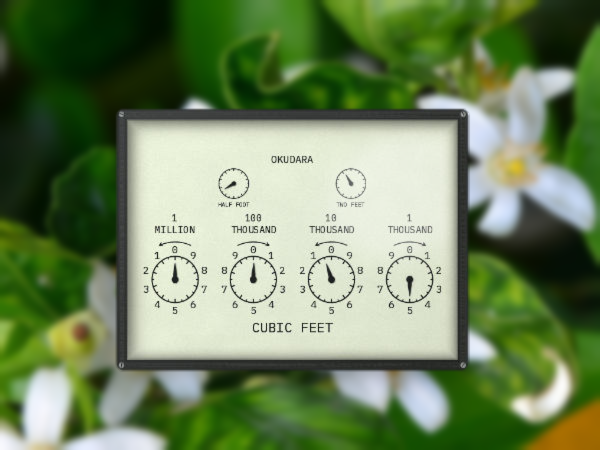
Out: value=500 unit=ft³
